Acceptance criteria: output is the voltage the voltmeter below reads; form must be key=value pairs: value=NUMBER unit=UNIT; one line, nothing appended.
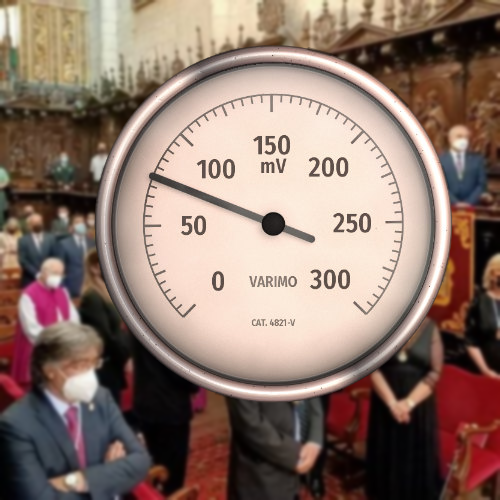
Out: value=75 unit=mV
